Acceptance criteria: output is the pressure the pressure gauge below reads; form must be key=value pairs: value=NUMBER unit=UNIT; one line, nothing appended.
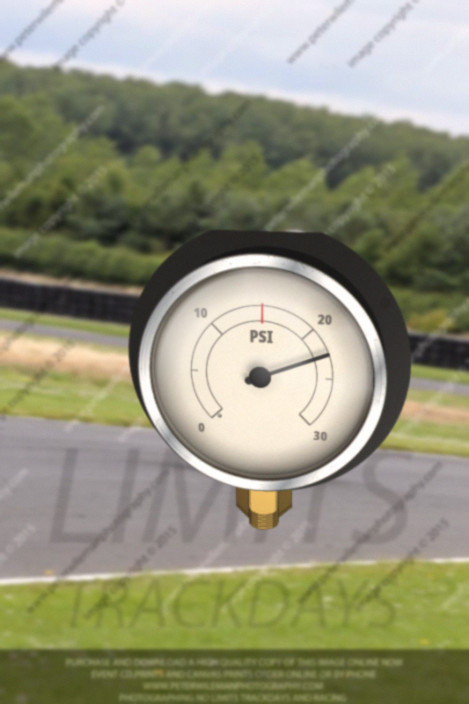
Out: value=22.5 unit=psi
